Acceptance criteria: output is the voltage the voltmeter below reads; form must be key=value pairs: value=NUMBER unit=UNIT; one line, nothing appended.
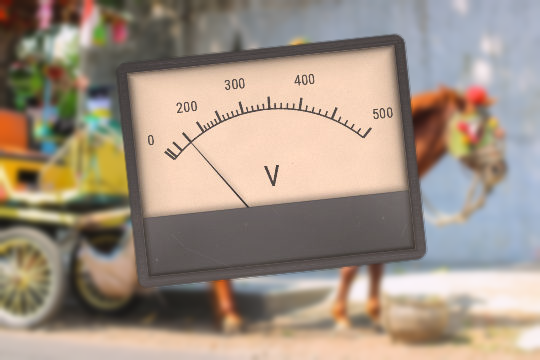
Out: value=150 unit=V
